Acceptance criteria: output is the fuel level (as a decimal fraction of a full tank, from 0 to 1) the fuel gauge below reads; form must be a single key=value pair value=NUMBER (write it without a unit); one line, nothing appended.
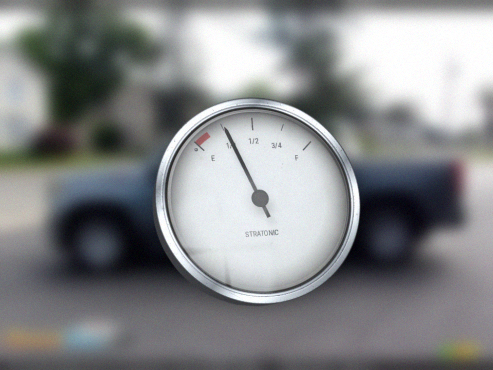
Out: value=0.25
